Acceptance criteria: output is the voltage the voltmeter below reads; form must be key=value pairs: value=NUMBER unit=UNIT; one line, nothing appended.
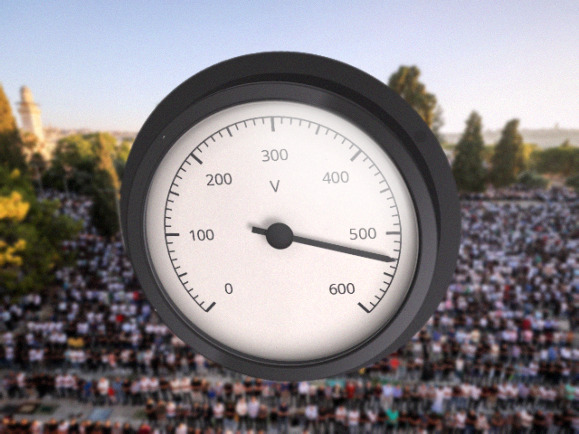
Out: value=530 unit=V
